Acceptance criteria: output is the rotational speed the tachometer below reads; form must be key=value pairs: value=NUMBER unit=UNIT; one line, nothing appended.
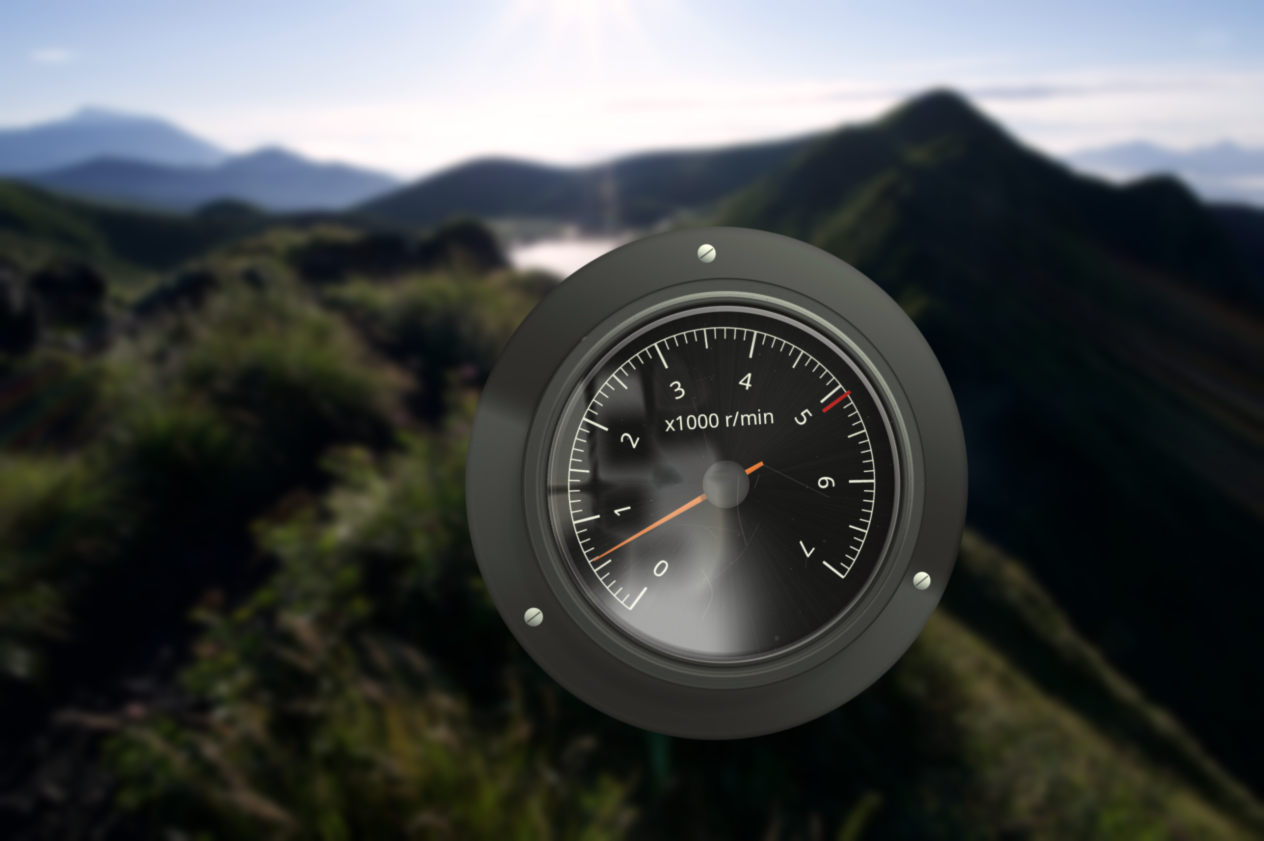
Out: value=600 unit=rpm
